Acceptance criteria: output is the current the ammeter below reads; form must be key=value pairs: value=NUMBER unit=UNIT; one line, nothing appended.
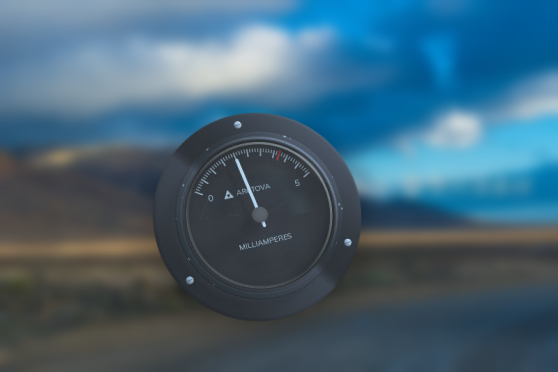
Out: value=2 unit=mA
